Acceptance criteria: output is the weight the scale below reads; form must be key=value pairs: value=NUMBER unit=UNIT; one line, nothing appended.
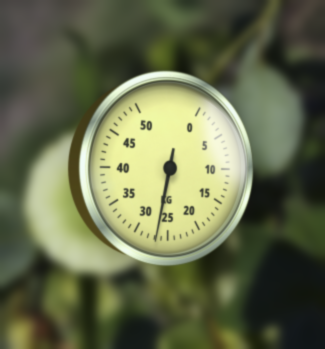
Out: value=27 unit=kg
